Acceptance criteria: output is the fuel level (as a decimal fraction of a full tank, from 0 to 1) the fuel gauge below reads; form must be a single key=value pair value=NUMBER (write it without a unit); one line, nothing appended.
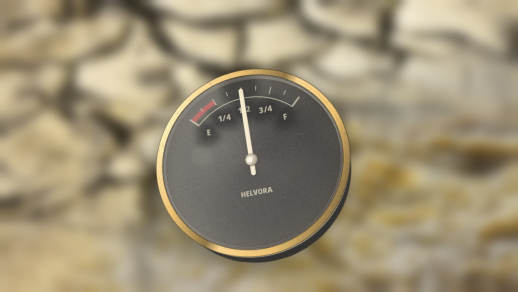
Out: value=0.5
